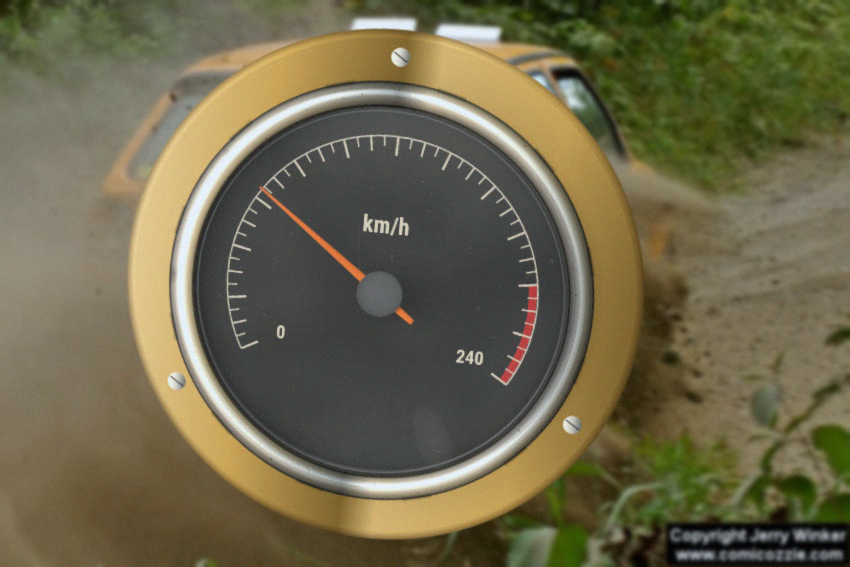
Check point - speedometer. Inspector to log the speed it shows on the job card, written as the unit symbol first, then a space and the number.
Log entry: km/h 65
